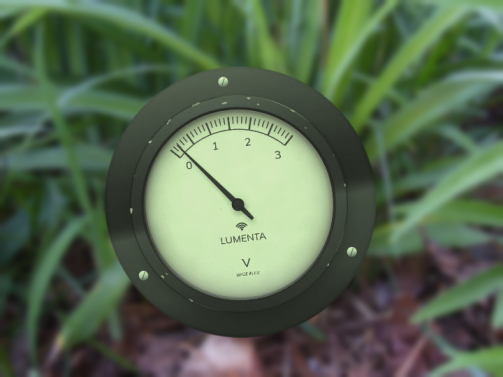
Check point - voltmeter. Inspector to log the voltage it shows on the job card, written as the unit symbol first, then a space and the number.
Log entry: V 0.2
